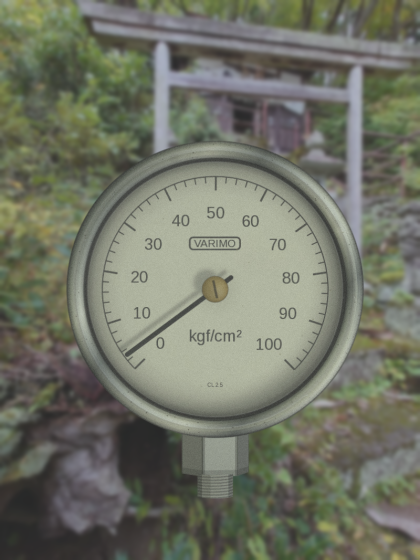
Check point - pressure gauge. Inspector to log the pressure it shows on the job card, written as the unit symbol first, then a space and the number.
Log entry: kg/cm² 3
